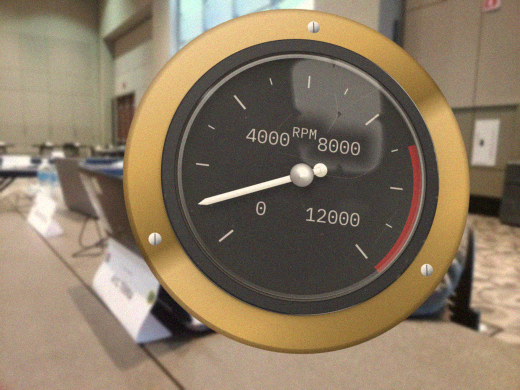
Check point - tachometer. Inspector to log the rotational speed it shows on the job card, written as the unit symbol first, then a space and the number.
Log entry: rpm 1000
